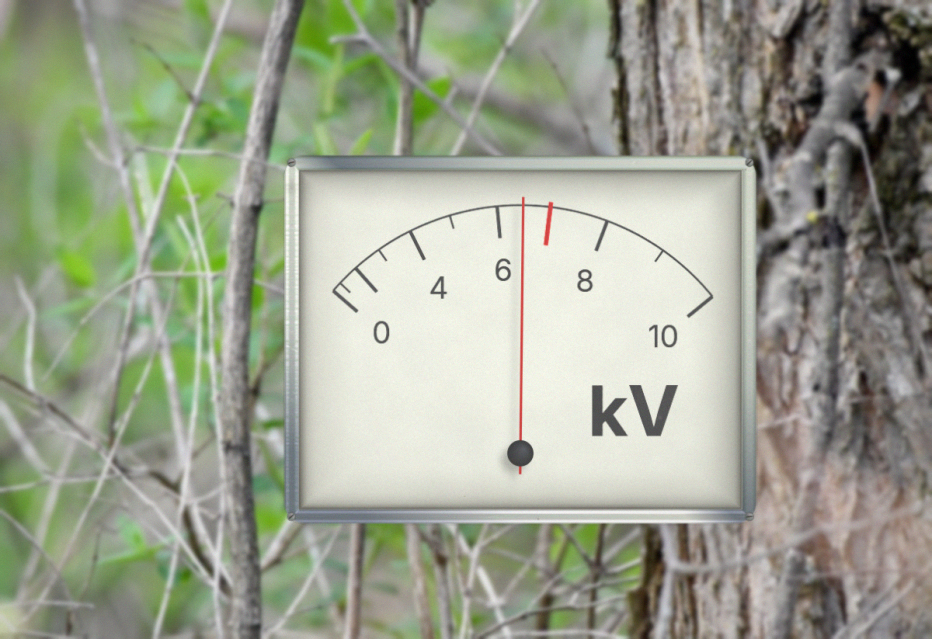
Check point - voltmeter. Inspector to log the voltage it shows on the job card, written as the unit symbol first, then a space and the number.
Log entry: kV 6.5
